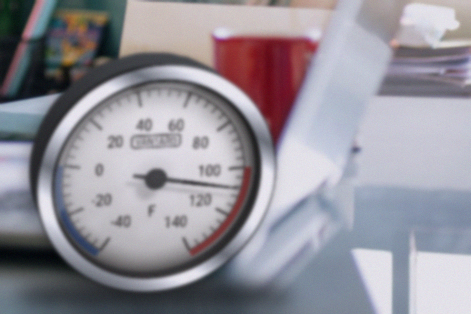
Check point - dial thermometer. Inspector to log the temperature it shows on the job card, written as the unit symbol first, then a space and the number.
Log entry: °F 108
